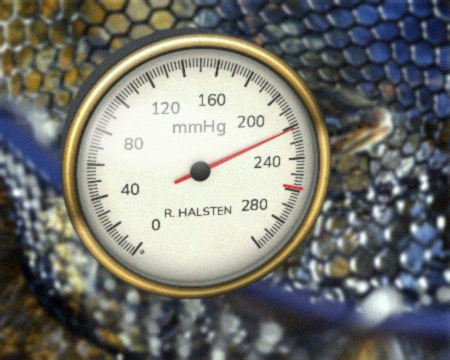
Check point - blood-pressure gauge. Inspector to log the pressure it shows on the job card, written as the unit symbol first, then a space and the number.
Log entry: mmHg 220
